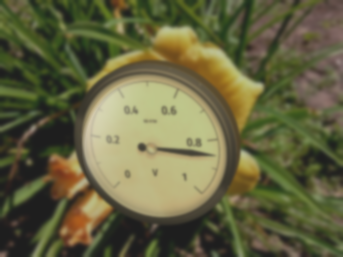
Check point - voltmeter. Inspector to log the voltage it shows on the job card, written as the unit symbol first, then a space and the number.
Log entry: V 0.85
